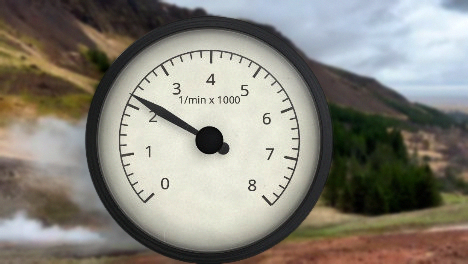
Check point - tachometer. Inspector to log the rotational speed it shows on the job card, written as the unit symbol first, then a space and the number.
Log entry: rpm 2200
